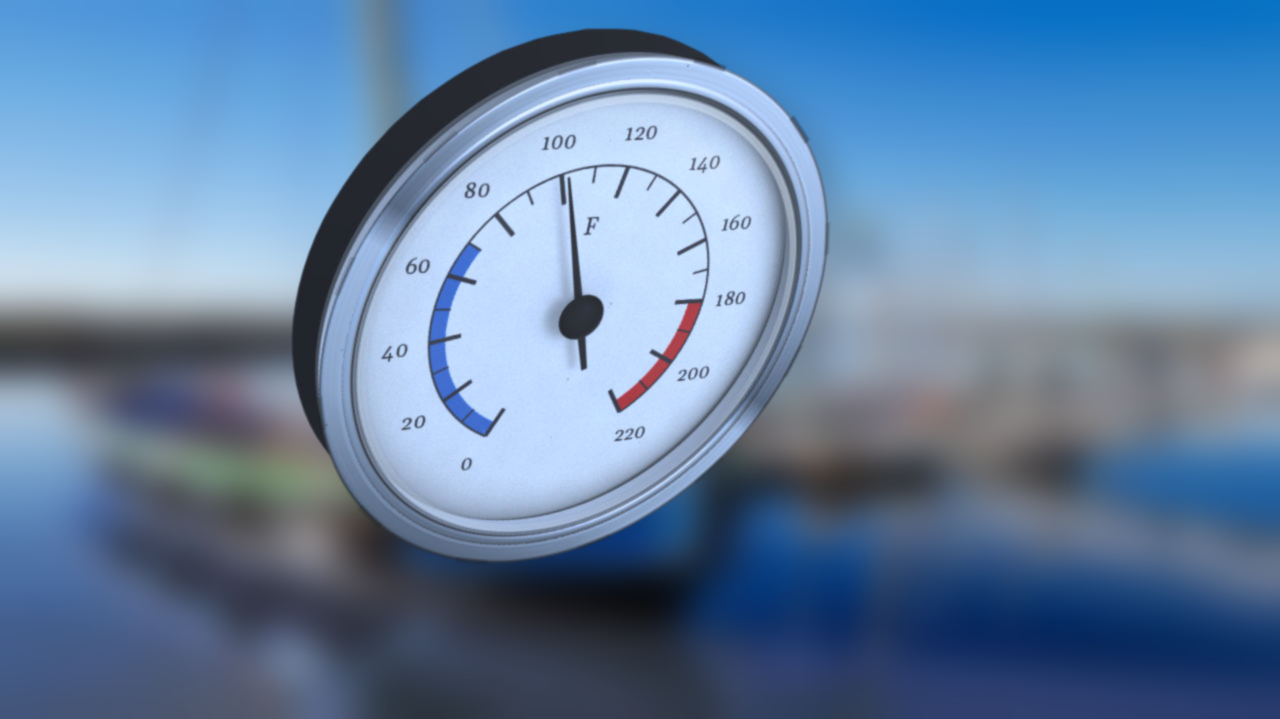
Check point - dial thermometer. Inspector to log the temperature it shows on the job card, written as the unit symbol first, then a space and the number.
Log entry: °F 100
